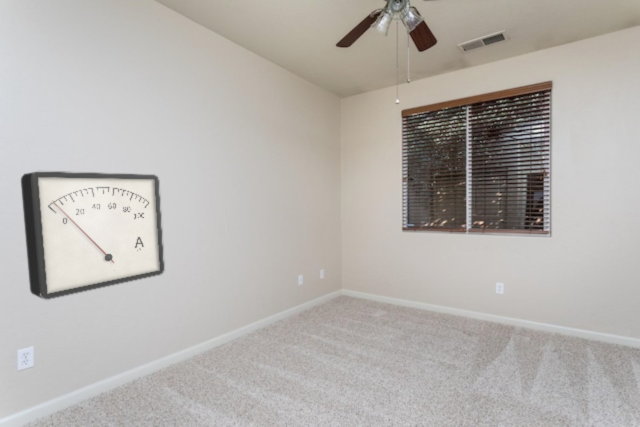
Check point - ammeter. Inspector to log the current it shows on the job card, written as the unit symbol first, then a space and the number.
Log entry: A 5
